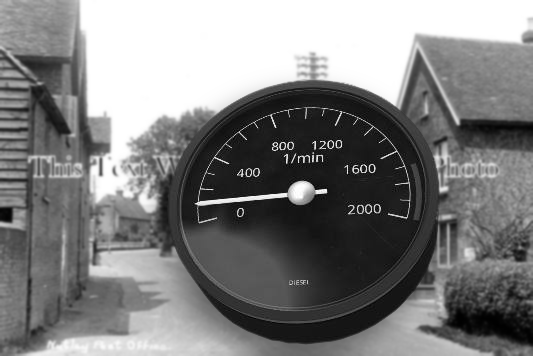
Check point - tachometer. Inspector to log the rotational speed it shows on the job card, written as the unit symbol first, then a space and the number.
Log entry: rpm 100
